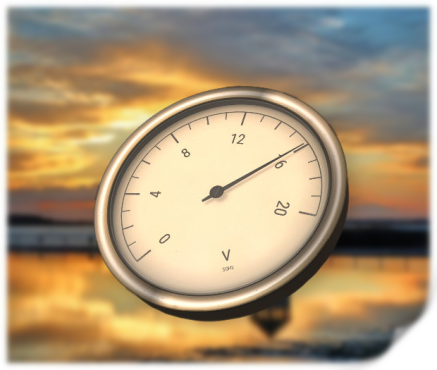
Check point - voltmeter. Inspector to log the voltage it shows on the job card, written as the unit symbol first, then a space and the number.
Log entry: V 16
